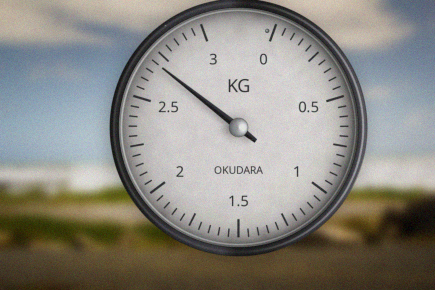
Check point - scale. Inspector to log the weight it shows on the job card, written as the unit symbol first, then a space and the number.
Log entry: kg 2.7
